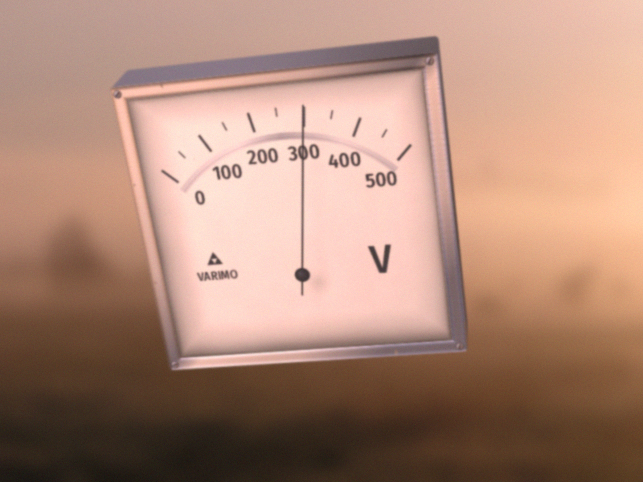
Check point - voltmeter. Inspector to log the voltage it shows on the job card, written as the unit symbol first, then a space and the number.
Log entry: V 300
